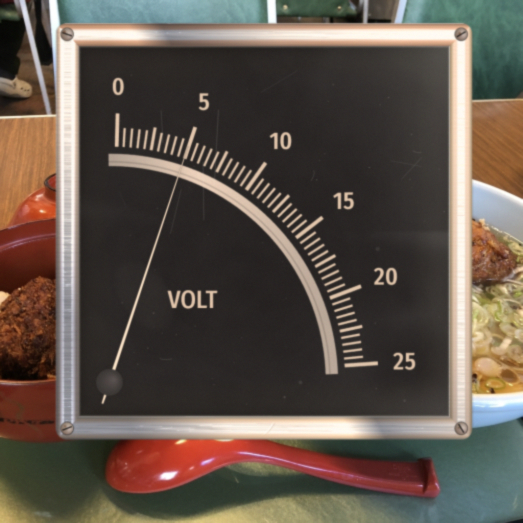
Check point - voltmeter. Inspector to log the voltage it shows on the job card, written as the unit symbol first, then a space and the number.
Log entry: V 5
